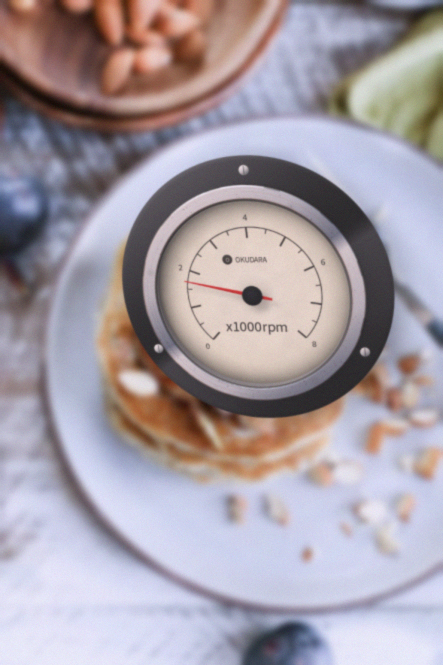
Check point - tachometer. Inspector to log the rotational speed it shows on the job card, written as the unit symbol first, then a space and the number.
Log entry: rpm 1750
